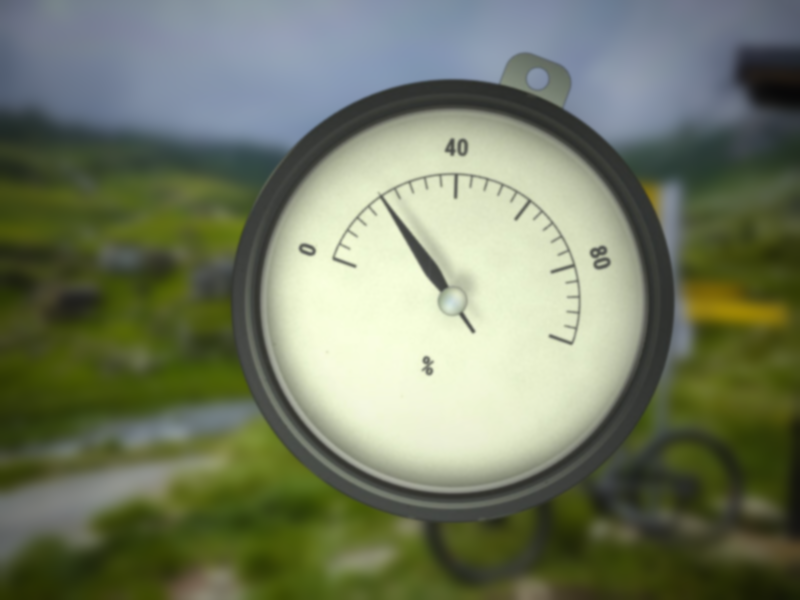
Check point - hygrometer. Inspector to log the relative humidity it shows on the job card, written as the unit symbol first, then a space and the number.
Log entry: % 20
